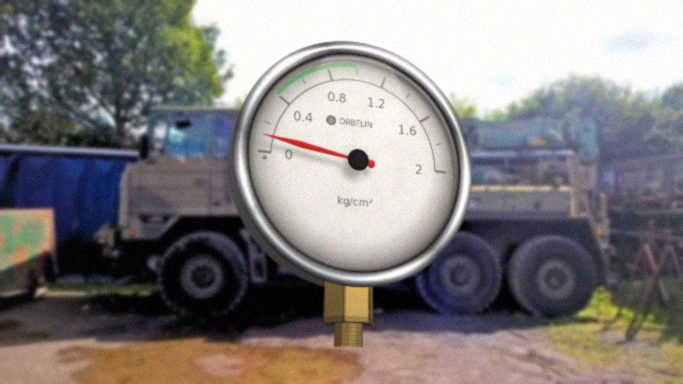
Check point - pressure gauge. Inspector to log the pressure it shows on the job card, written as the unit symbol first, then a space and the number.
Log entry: kg/cm² 0.1
